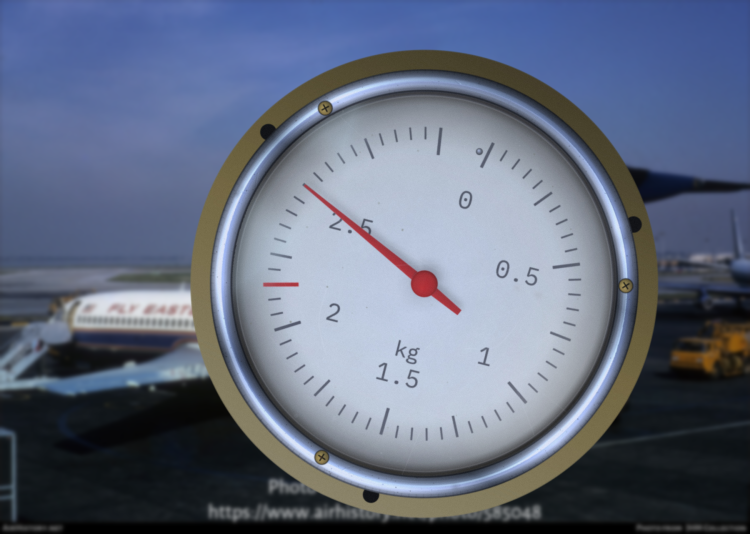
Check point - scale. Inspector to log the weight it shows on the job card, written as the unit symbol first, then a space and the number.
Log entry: kg 2.5
